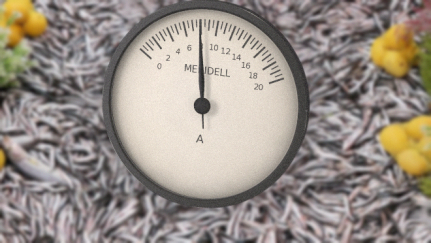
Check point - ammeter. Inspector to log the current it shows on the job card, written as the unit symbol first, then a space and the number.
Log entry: A 8
